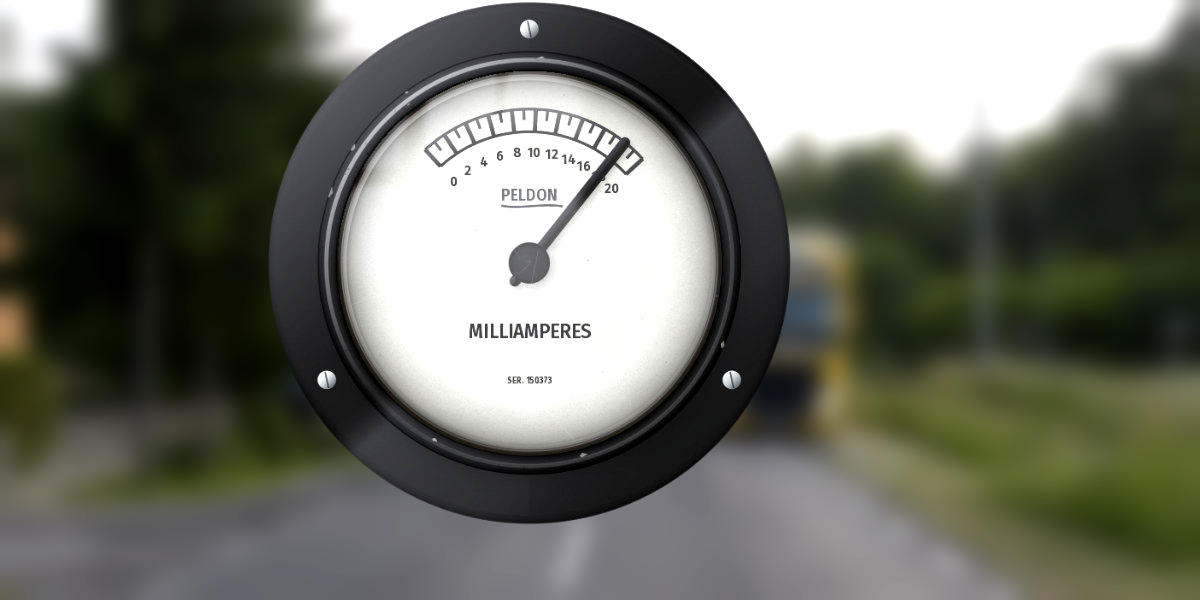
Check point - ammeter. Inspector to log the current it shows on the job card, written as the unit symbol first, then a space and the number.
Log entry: mA 18
